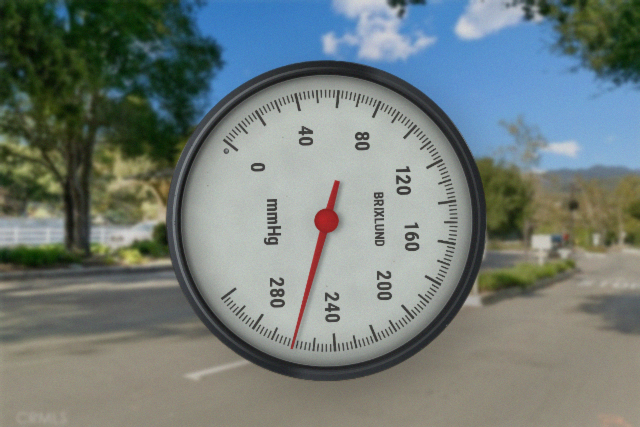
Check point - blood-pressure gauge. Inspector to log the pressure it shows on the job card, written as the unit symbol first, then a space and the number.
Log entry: mmHg 260
